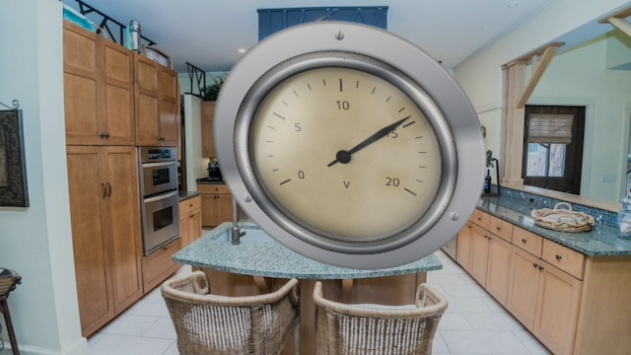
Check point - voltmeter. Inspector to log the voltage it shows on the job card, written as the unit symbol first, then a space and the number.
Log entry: V 14.5
